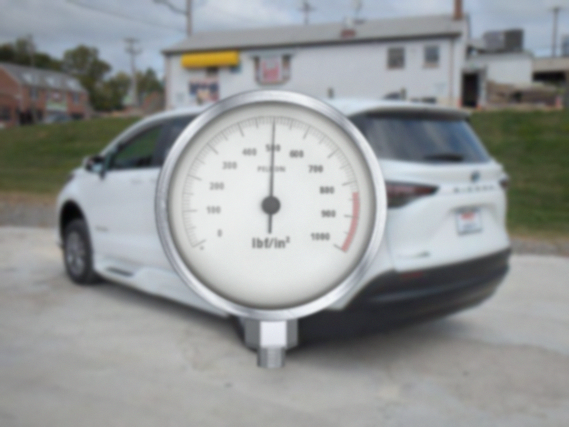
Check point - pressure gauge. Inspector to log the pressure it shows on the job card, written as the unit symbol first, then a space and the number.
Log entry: psi 500
